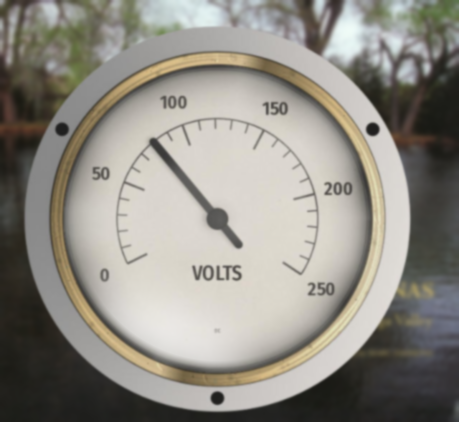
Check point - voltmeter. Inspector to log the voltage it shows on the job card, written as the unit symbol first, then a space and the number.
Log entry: V 80
